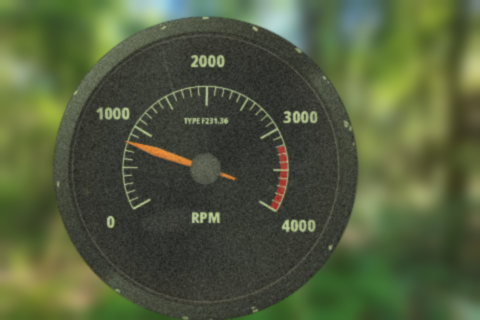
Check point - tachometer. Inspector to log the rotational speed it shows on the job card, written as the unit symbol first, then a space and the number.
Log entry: rpm 800
